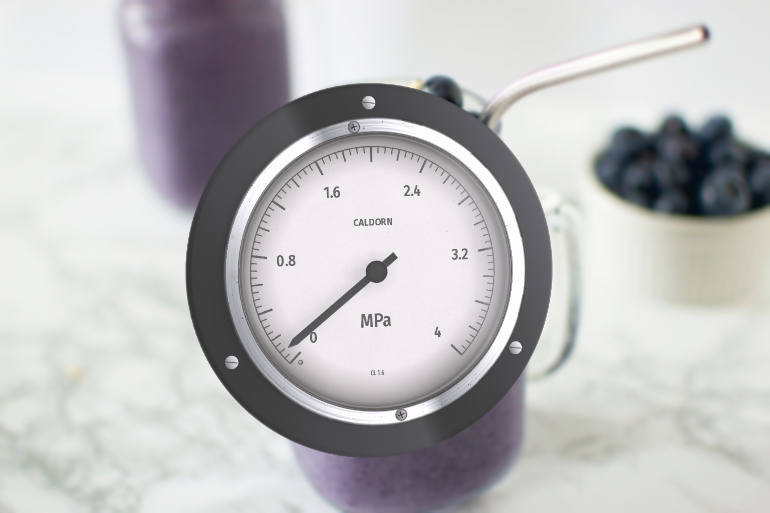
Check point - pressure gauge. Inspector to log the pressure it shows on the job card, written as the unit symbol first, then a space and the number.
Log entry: MPa 0.1
